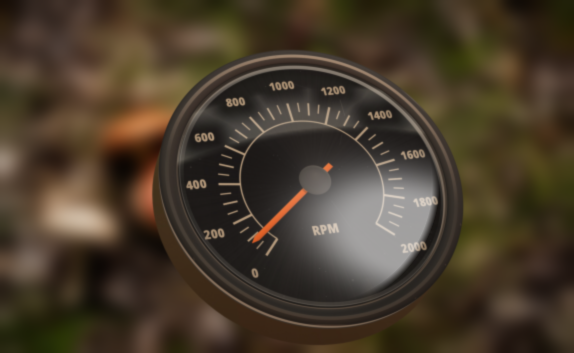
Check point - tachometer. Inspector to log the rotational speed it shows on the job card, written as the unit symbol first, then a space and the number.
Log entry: rpm 75
